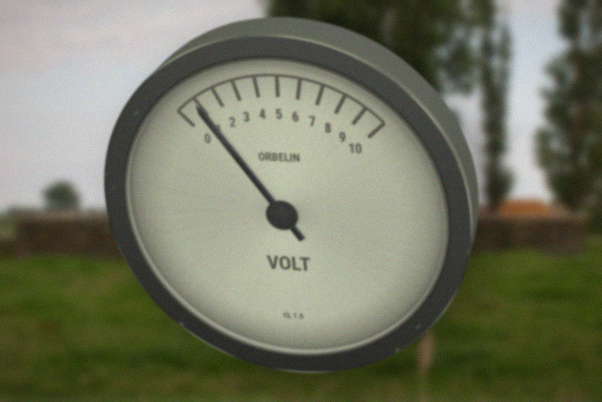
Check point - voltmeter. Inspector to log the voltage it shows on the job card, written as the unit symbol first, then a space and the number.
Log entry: V 1
